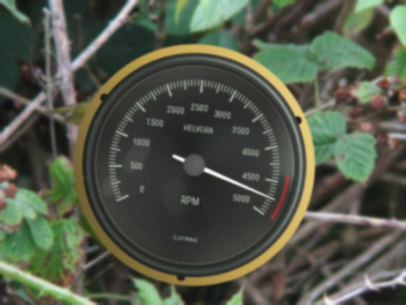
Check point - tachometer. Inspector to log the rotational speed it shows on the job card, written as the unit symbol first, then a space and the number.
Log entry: rpm 4750
